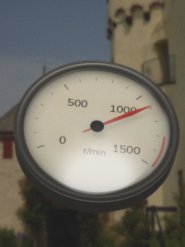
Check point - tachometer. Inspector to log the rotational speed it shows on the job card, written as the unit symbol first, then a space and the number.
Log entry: rpm 1100
